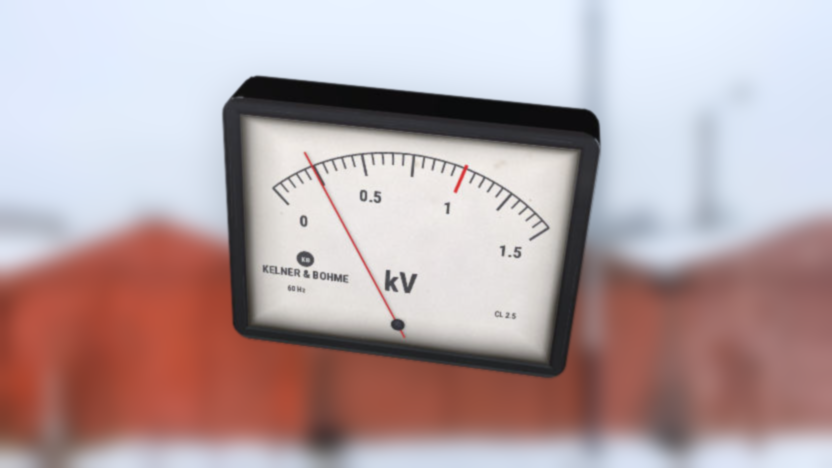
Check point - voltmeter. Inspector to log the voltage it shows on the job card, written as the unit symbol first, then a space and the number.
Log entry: kV 0.25
